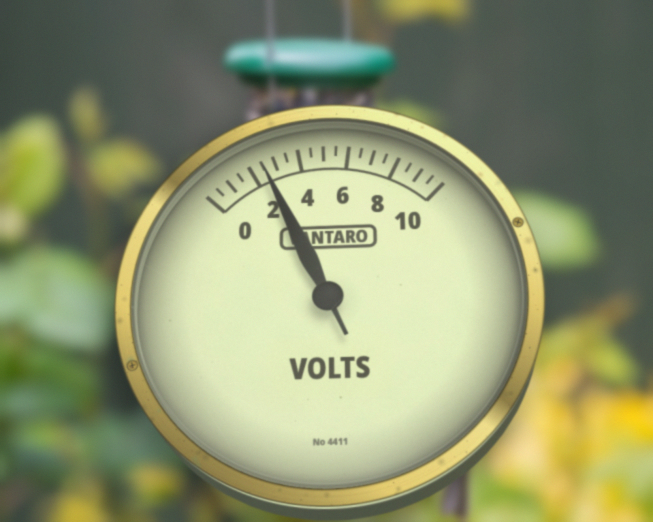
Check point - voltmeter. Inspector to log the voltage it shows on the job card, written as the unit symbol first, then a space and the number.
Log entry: V 2.5
